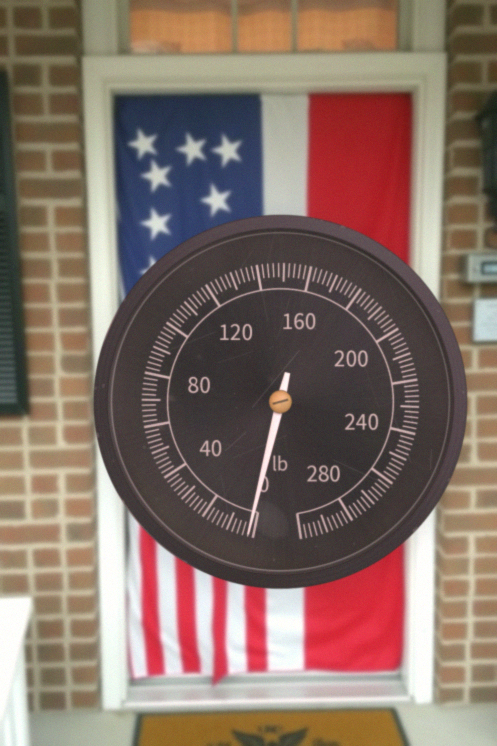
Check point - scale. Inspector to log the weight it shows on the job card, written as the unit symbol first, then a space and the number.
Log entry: lb 2
